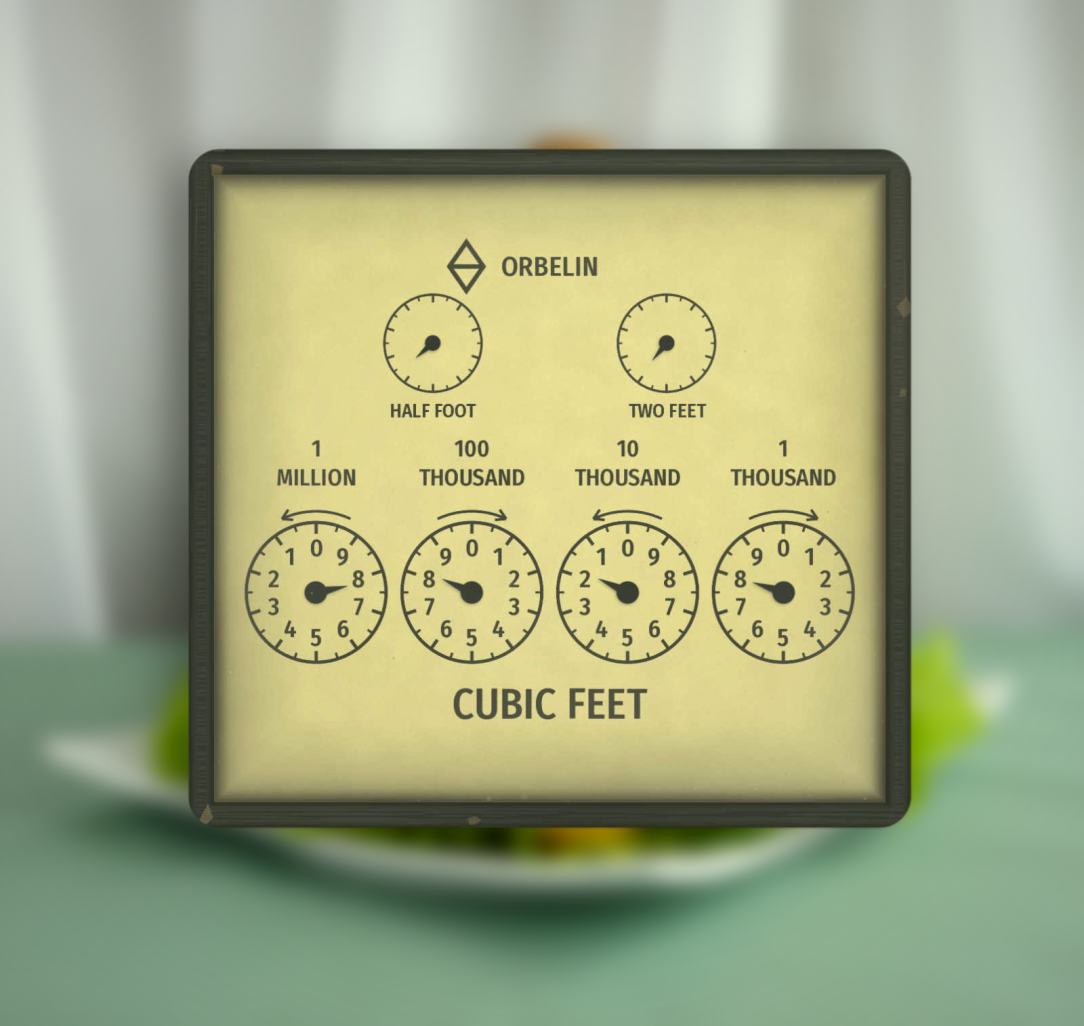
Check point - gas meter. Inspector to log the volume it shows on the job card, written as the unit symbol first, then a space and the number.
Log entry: ft³ 781800
